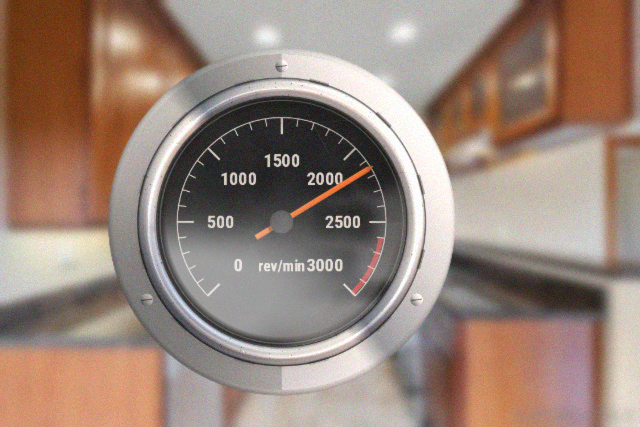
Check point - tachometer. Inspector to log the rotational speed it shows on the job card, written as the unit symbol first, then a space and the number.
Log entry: rpm 2150
